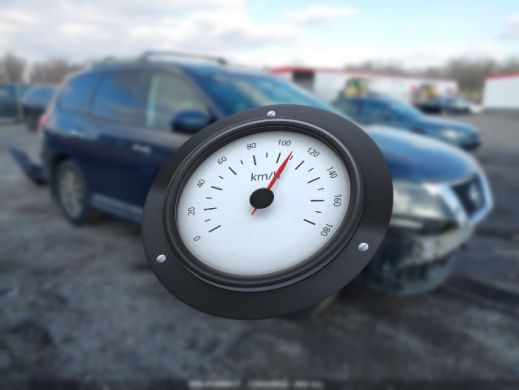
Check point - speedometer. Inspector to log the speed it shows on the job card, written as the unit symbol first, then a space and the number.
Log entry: km/h 110
